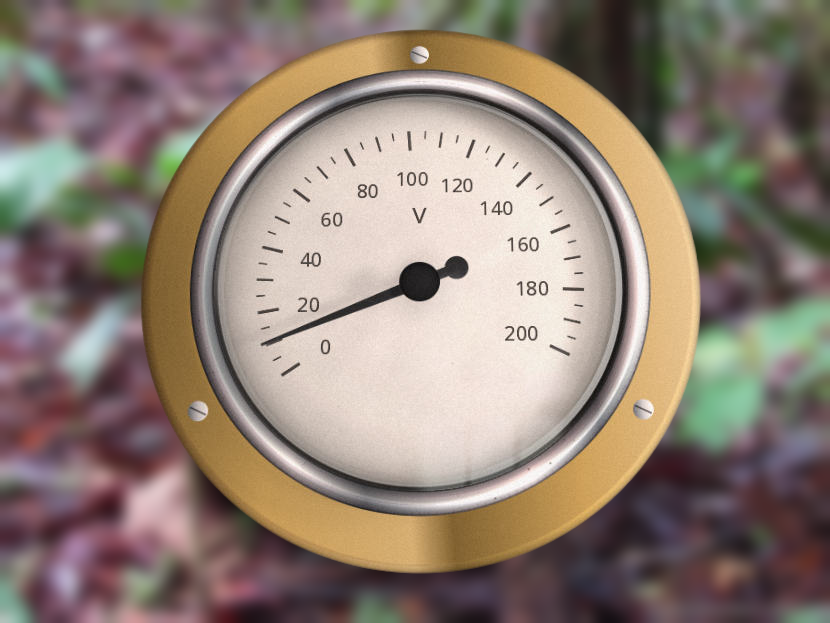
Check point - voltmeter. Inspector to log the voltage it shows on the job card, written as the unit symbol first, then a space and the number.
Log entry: V 10
